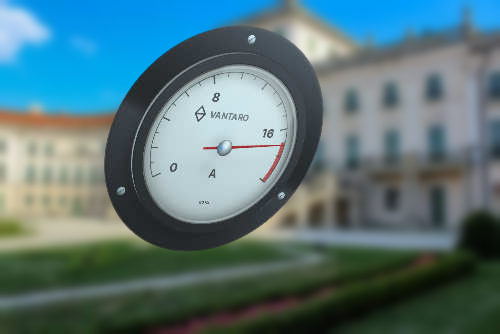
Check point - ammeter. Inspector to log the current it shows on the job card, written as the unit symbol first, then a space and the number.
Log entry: A 17
